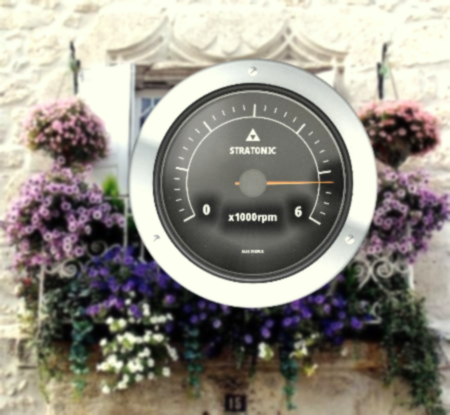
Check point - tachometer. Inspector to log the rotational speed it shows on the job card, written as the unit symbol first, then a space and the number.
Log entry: rpm 5200
